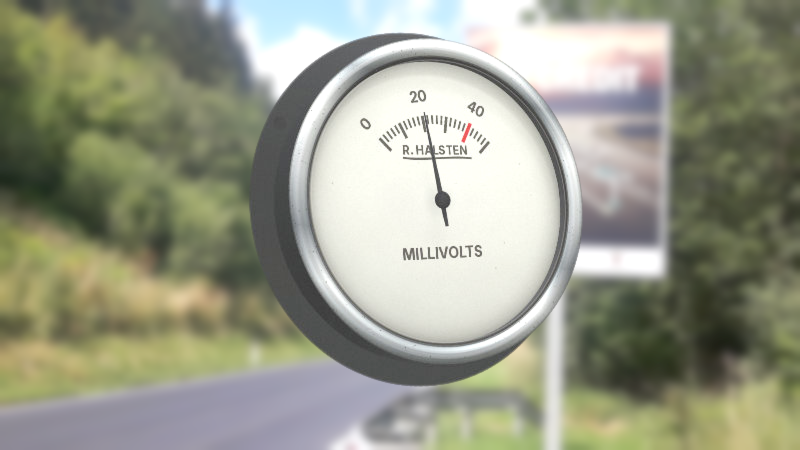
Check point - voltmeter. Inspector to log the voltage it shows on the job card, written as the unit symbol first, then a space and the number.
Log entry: mV 20
